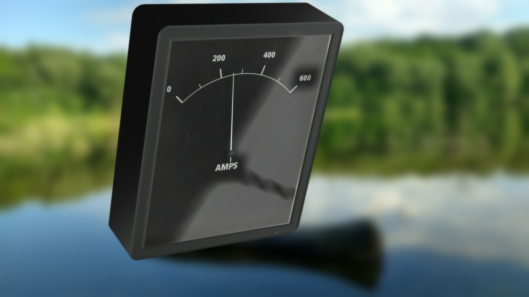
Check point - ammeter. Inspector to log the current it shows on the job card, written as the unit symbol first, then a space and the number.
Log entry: A 250
